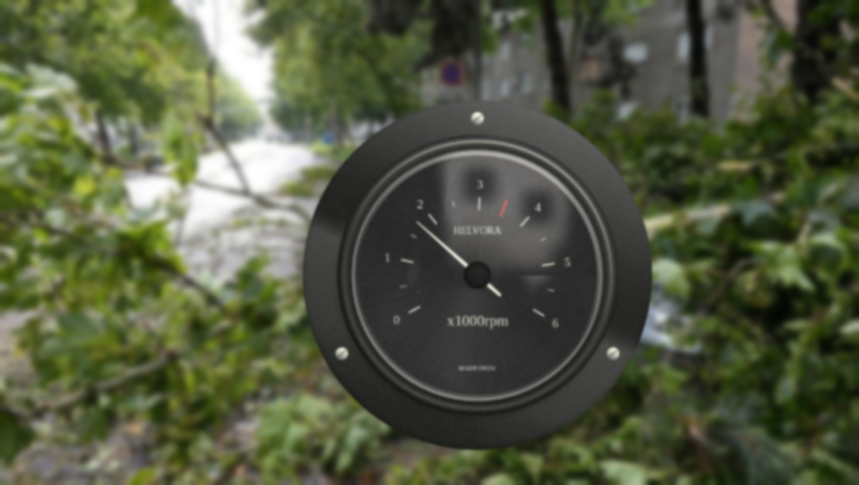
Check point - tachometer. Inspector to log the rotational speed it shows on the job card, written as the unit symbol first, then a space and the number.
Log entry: rpm 1750
